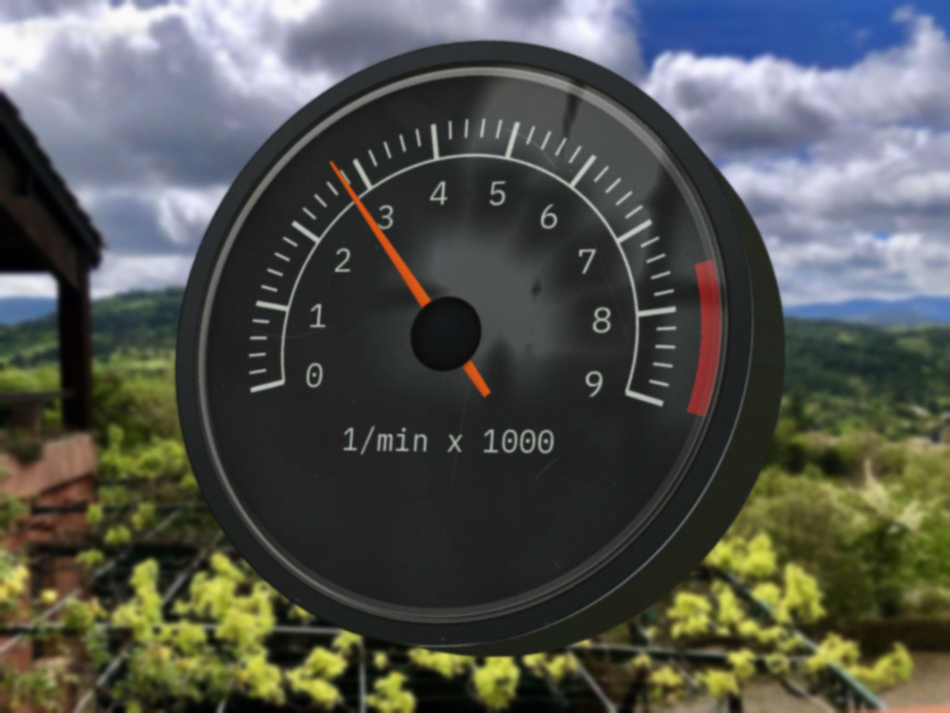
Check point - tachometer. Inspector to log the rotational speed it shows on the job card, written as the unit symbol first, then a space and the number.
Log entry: rpm 2800
